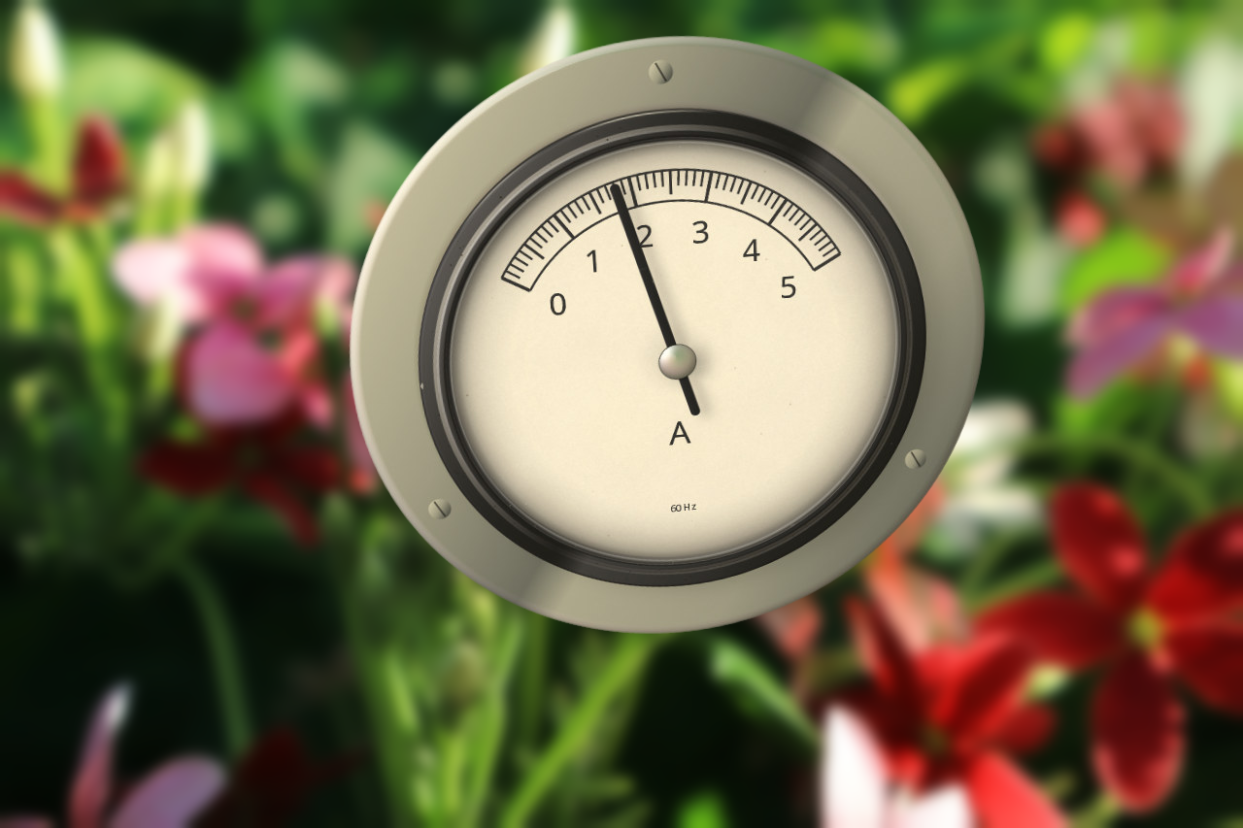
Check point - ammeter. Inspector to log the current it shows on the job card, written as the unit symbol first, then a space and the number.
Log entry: A 1.8
